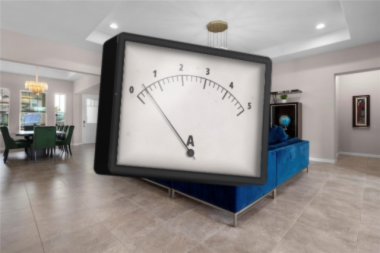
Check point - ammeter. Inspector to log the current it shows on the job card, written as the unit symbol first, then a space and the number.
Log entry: A 0.4
